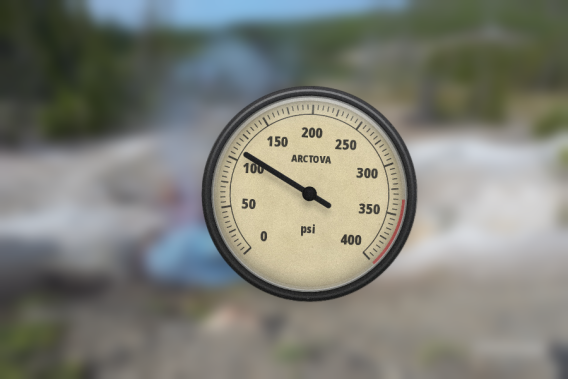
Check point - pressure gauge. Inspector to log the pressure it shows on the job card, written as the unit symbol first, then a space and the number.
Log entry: psi 110
